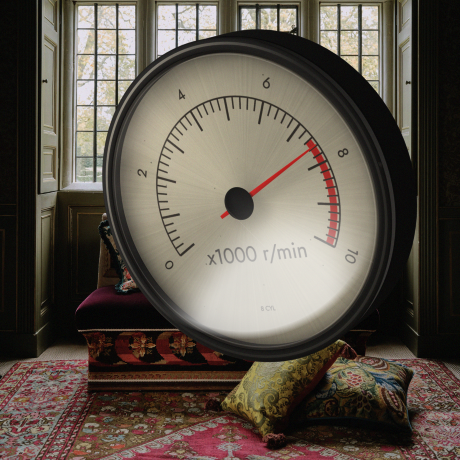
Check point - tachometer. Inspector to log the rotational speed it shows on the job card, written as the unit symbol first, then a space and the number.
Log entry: rpm 7600
